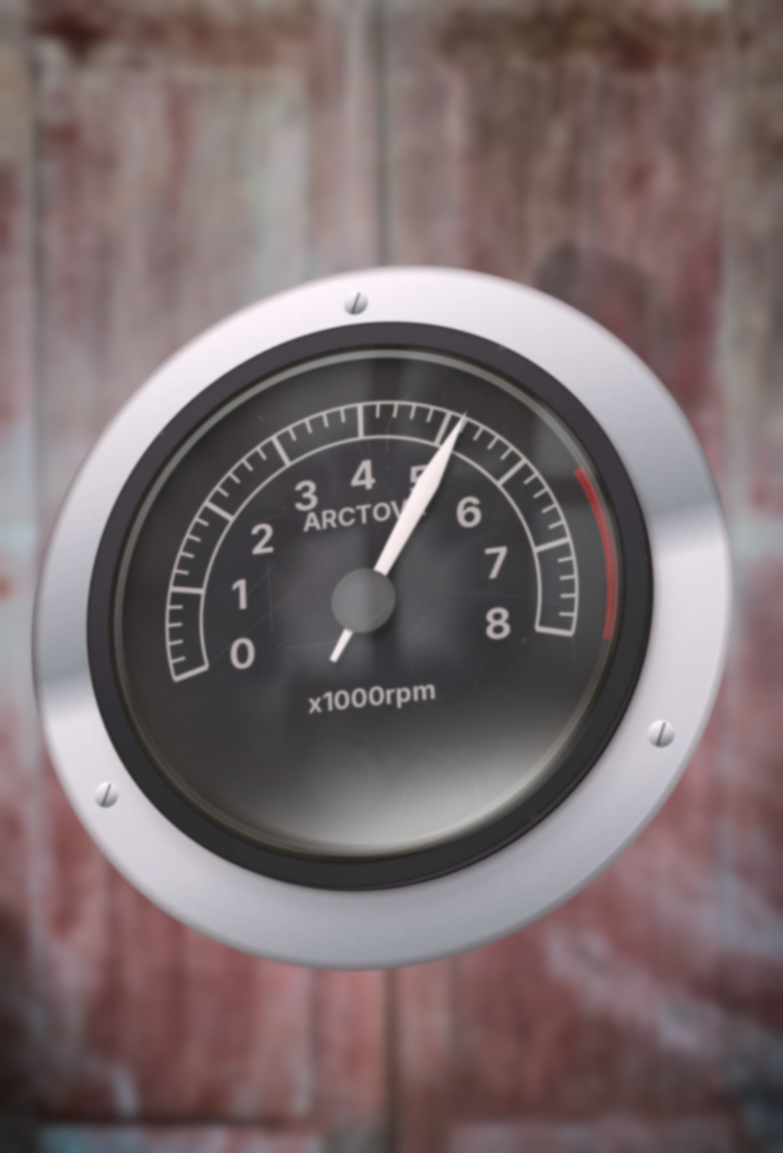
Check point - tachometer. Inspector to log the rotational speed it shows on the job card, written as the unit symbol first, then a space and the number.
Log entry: rpm 5200
